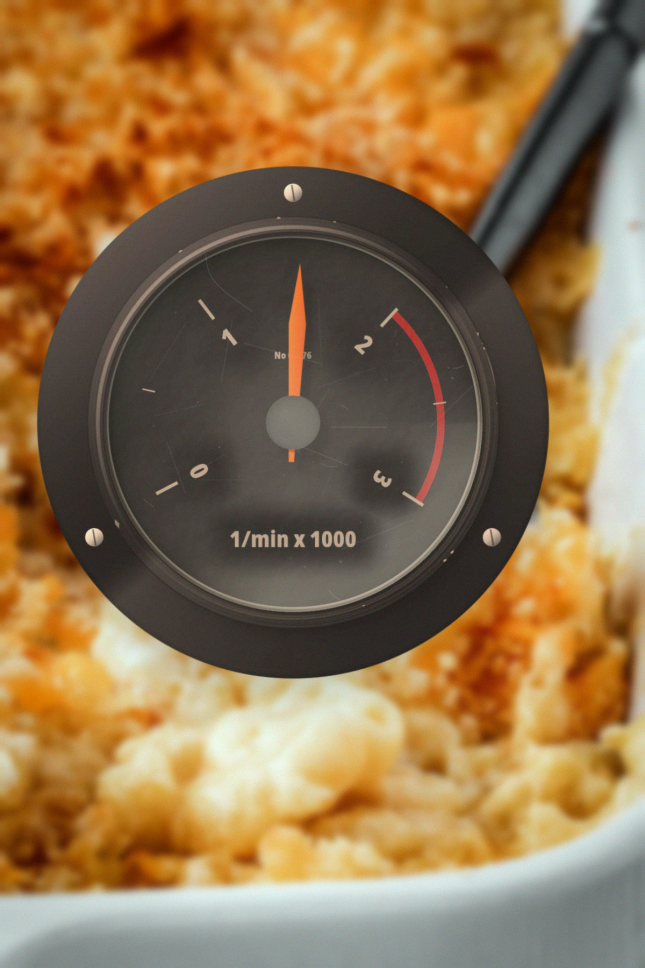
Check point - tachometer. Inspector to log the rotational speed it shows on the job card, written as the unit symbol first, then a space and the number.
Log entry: rpm 1500
